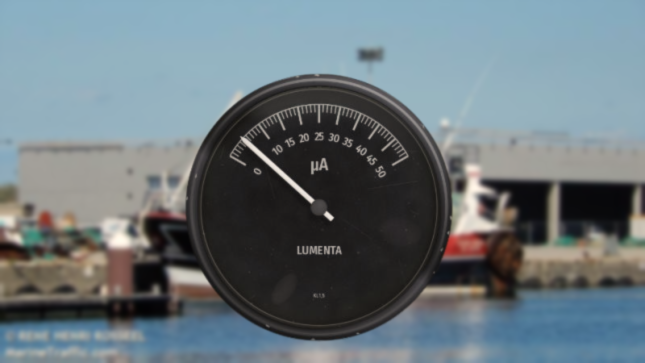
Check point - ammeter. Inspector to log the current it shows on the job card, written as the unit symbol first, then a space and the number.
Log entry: µA 5
